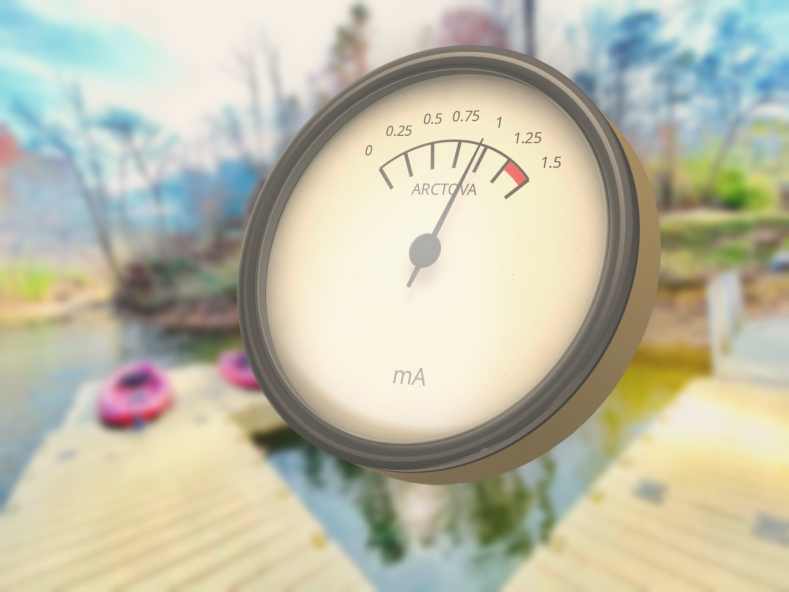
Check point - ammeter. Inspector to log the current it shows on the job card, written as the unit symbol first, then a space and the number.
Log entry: mA 1
